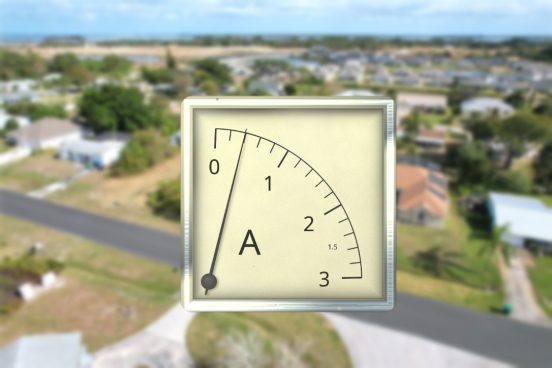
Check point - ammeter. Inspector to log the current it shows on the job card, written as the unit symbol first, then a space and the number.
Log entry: A 0.4
